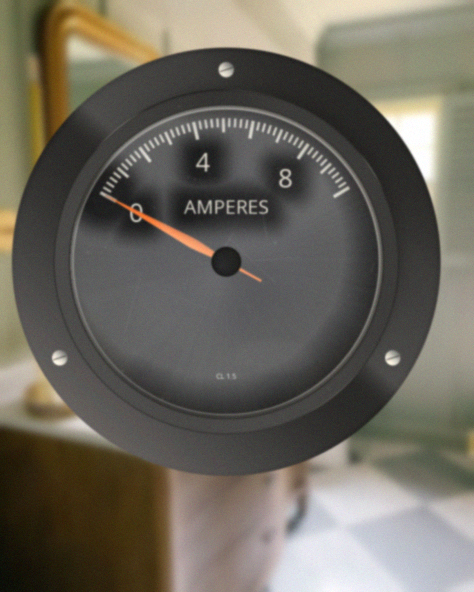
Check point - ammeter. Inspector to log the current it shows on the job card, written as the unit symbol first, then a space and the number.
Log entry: A 0
